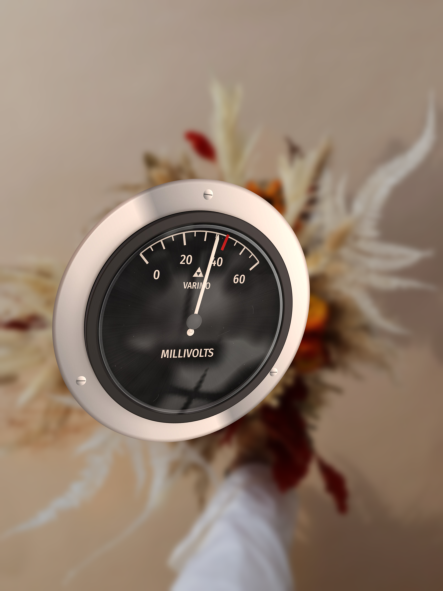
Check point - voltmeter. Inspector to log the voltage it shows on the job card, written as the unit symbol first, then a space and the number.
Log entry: mV 35
